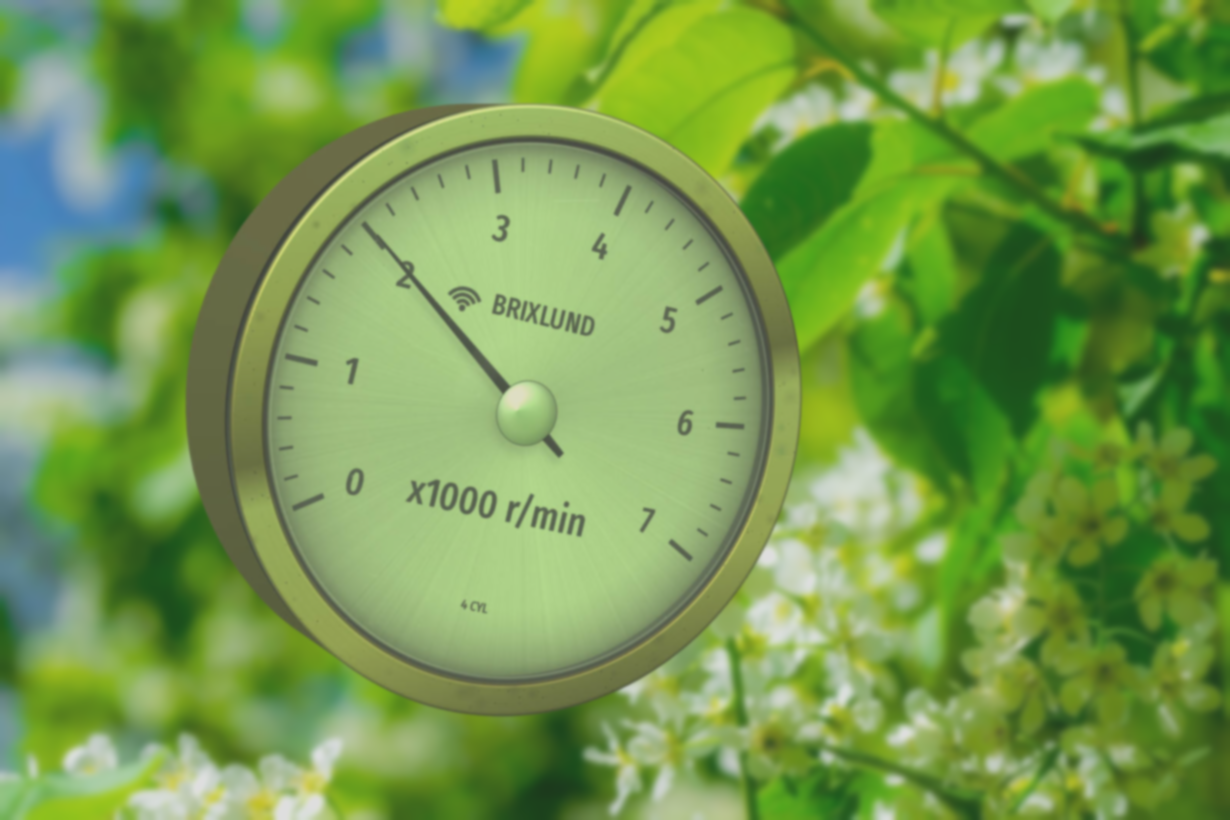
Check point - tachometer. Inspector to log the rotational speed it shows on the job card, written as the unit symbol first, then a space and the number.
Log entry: rpm 2000
